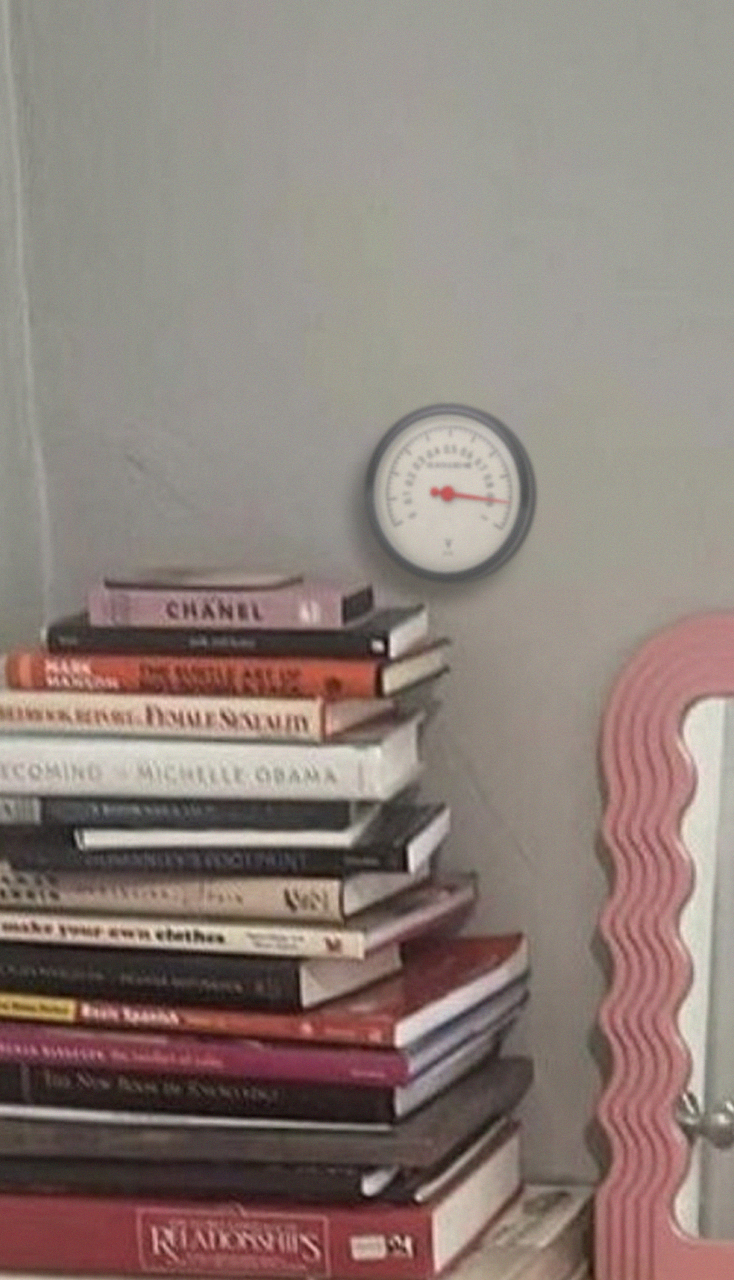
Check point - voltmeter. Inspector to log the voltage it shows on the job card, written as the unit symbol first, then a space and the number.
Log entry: V 0.9
